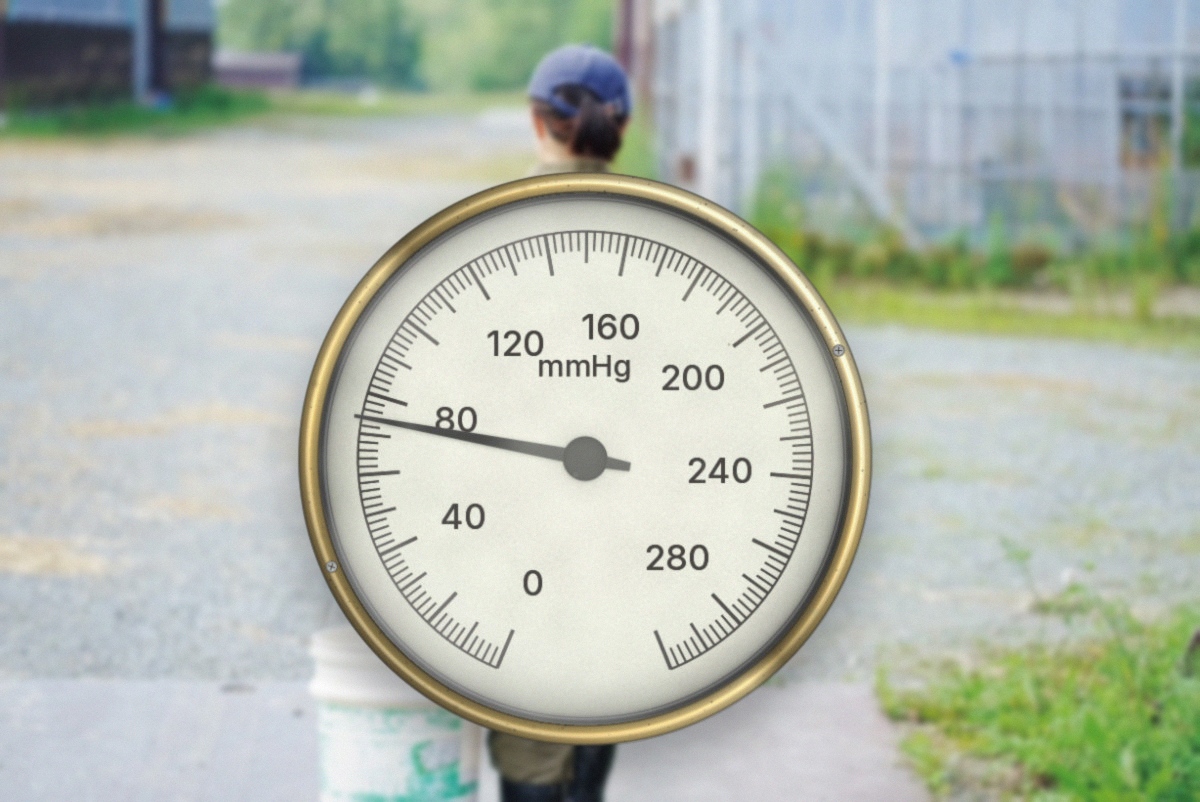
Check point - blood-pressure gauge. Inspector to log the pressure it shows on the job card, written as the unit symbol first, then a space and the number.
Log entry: mmHg 74
